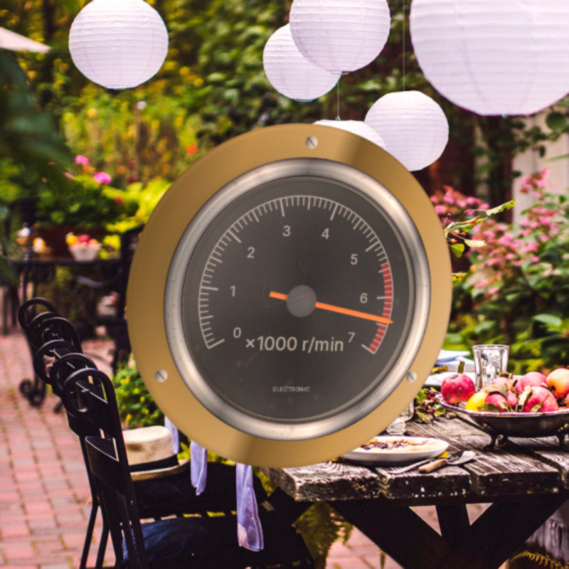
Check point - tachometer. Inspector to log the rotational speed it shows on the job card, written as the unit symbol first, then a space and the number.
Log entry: rpm 6400
